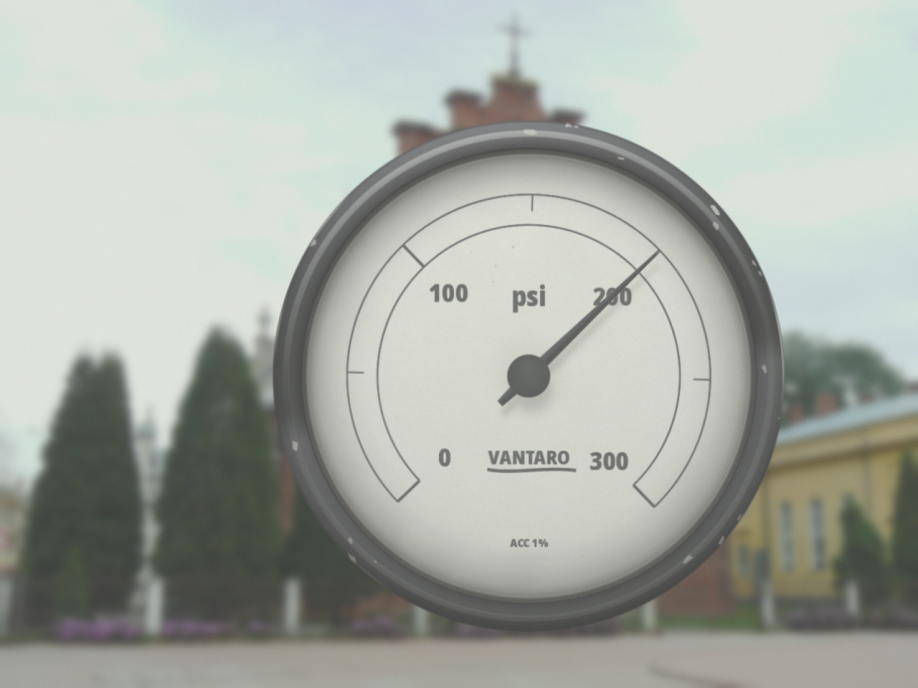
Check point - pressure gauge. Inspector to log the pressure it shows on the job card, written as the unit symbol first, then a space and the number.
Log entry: psi 200
